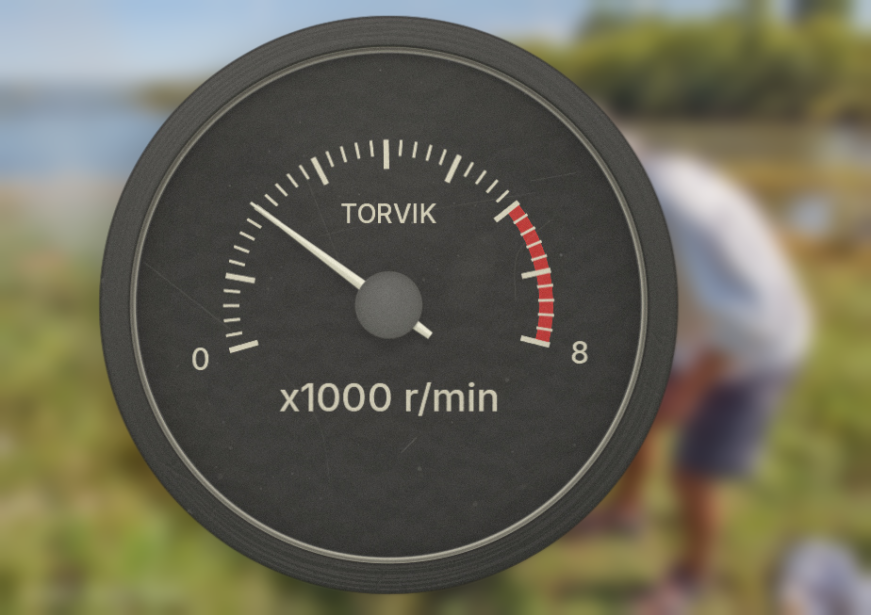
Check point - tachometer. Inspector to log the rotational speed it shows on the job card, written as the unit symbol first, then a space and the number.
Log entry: rpm 2000
